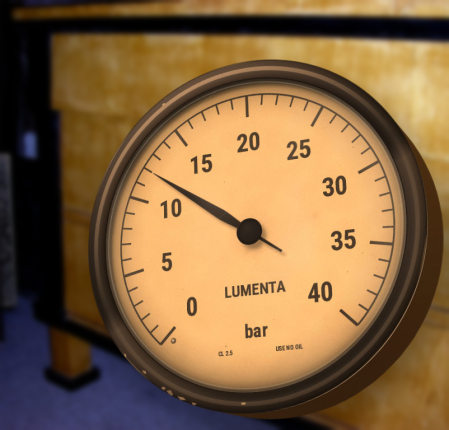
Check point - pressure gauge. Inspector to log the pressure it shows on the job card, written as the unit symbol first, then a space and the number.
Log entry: bar 12
